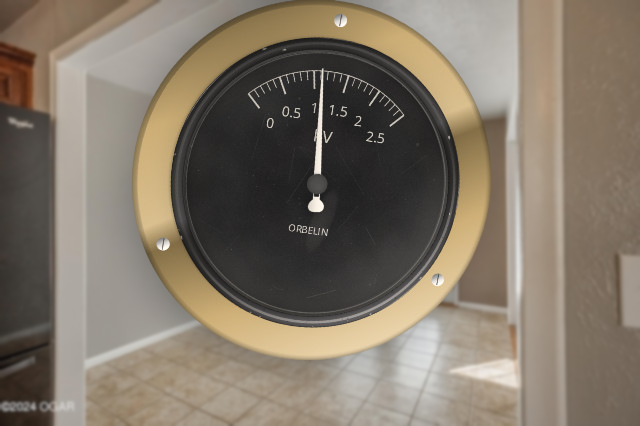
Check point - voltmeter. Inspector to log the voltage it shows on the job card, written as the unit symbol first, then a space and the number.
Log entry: kV 1.1
